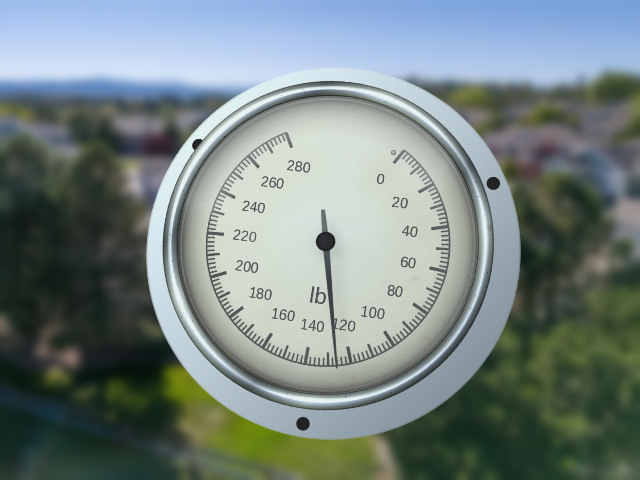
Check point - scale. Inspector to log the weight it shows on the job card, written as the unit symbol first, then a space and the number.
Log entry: lb 126
